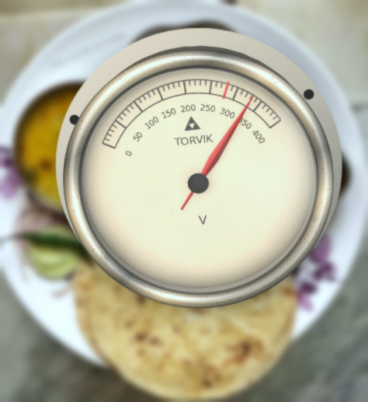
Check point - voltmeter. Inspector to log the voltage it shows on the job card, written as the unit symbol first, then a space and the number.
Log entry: V 330
